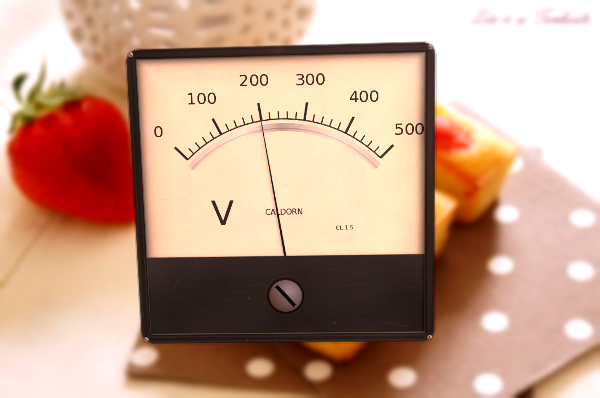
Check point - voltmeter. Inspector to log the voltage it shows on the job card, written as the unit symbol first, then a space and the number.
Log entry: V 200
